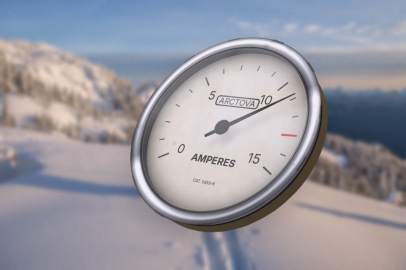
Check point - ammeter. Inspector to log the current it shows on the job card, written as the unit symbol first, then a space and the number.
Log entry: A 11
